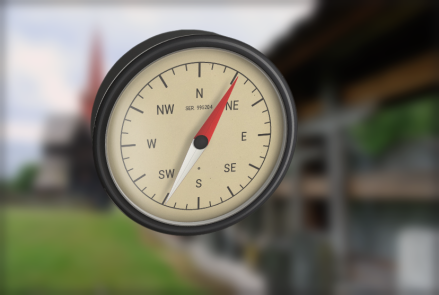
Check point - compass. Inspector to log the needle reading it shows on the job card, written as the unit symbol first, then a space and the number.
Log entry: ° 30
